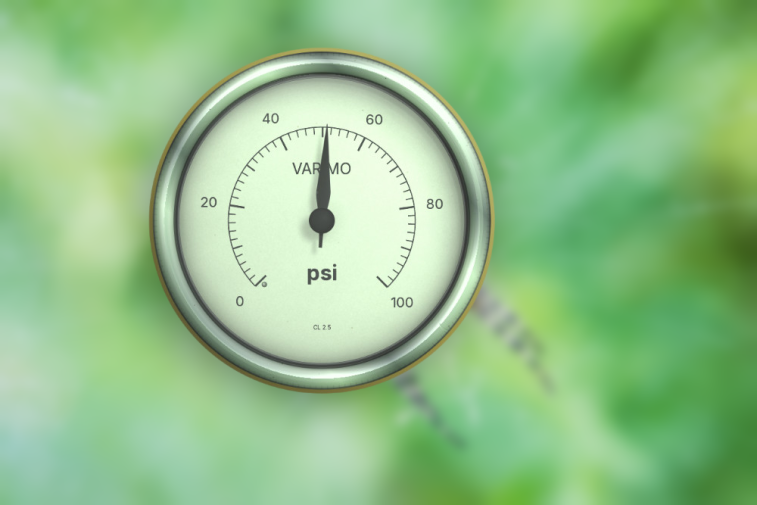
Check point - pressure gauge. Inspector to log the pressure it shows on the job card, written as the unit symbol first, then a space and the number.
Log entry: psi 51
